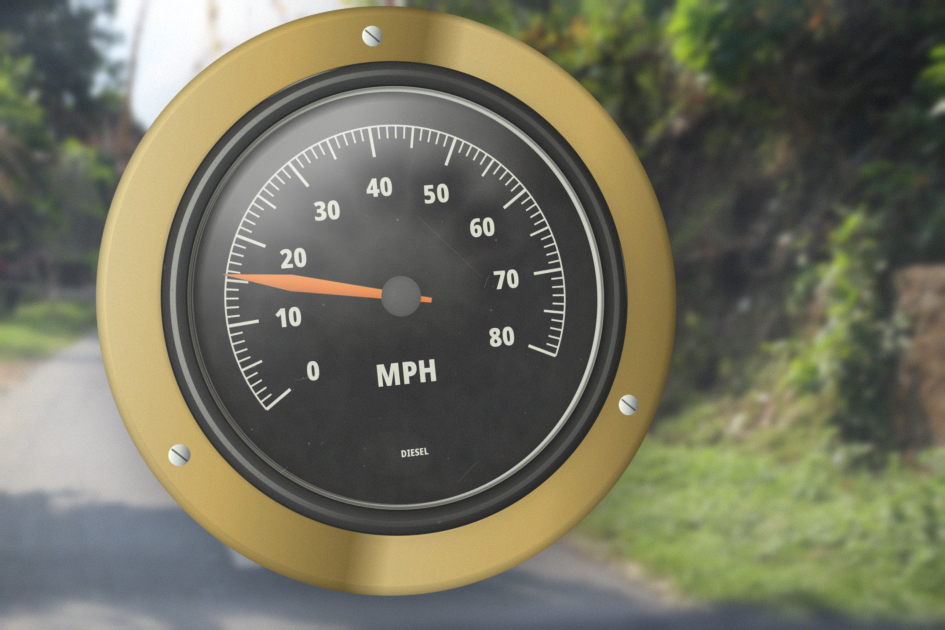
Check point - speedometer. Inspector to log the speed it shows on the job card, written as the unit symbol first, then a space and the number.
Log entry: mph 15.5
